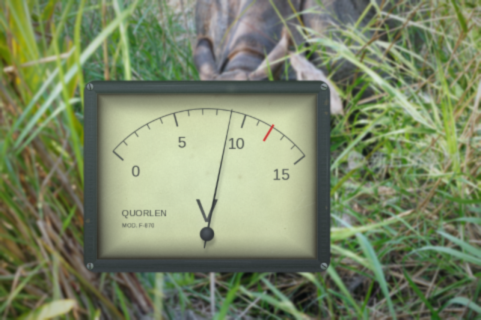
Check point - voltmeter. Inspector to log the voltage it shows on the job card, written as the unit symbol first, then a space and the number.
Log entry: V 9
